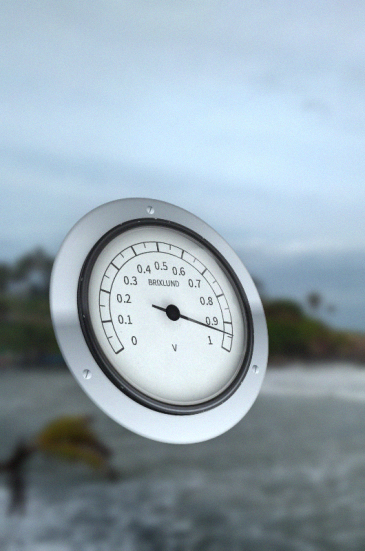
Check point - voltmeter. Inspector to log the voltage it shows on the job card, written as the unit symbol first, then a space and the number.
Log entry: V 0.95
